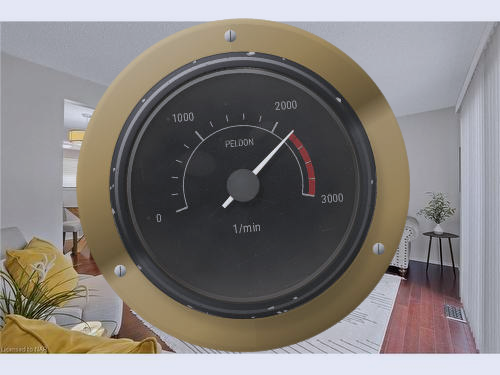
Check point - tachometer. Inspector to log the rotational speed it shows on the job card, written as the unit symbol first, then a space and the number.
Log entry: rpm 2200
